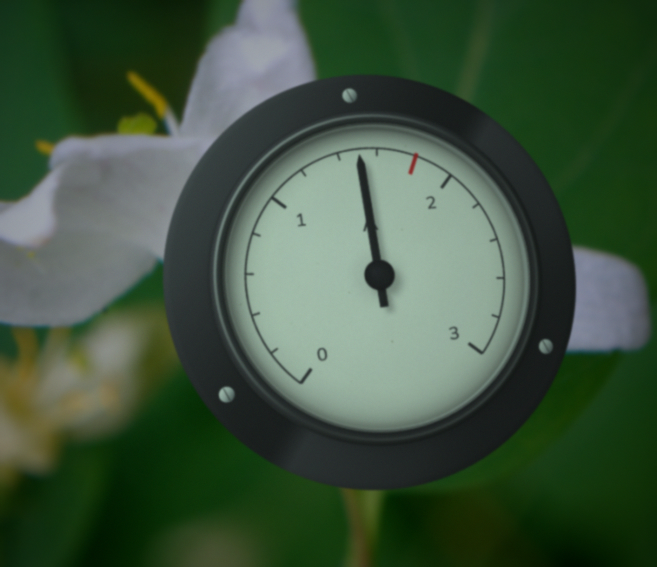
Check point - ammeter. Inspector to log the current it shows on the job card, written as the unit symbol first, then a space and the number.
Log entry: A 1.5
